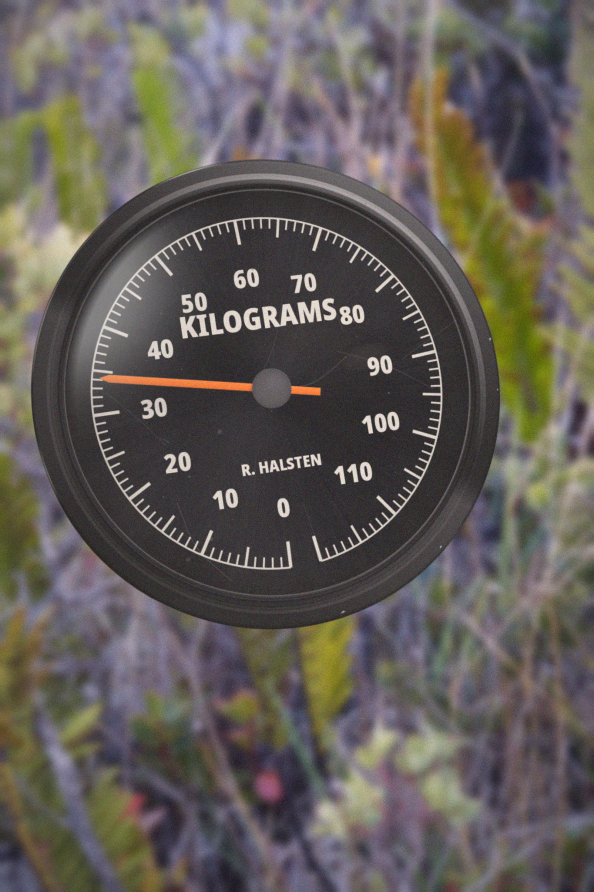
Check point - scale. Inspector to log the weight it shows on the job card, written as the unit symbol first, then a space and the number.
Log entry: kg 34
